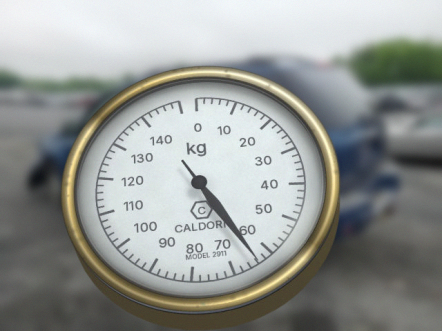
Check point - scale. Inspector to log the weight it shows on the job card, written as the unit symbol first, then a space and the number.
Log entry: kg 64
